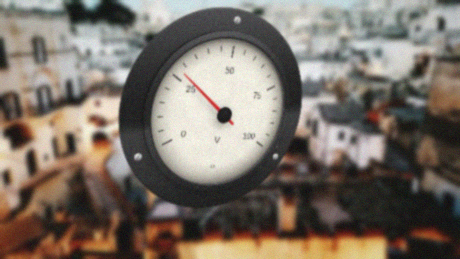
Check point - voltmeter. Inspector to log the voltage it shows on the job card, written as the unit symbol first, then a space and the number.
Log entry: V 27.5
